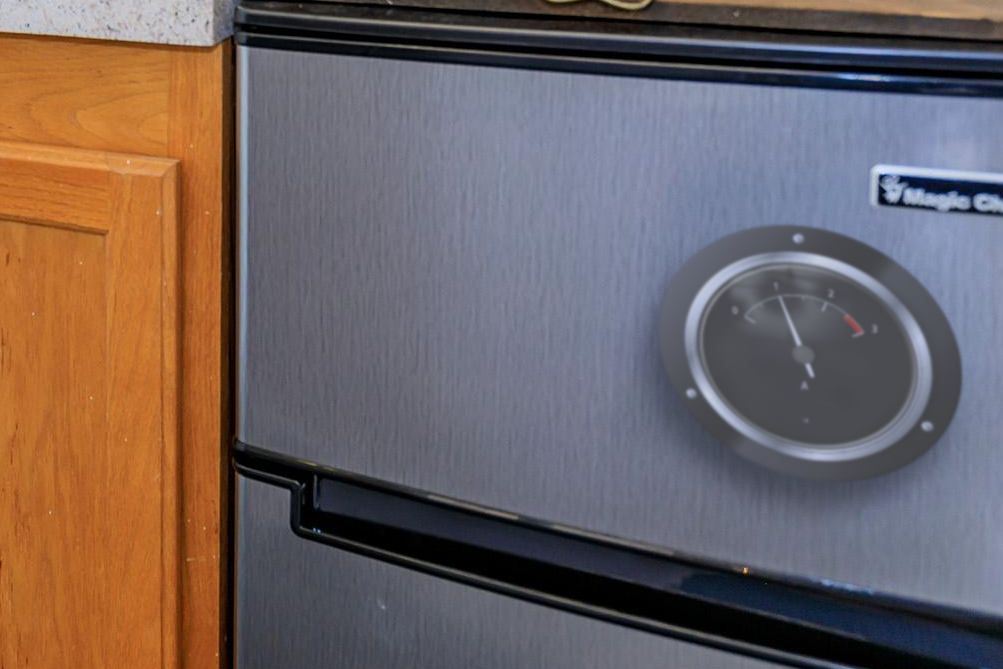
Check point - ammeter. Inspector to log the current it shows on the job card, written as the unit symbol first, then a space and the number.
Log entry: A 1
